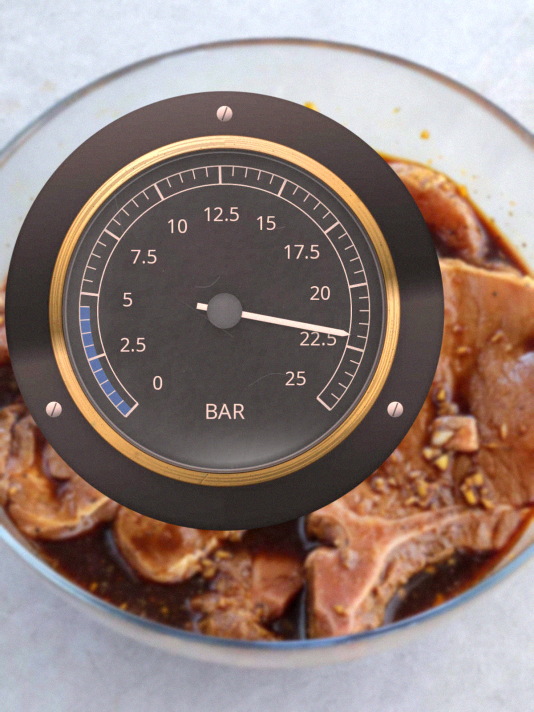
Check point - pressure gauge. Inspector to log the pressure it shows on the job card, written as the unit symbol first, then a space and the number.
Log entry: bar 22
